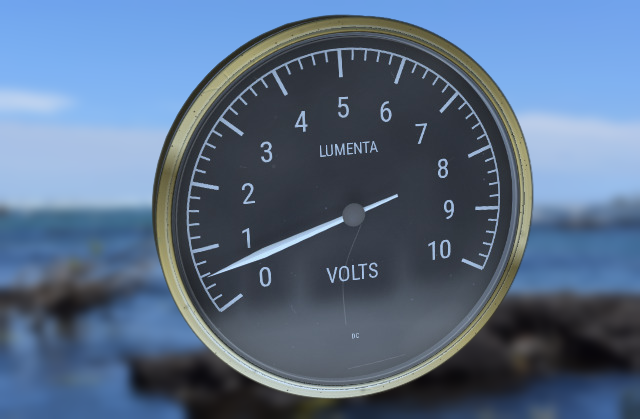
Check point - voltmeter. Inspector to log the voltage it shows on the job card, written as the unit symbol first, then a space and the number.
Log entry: V 0.6
